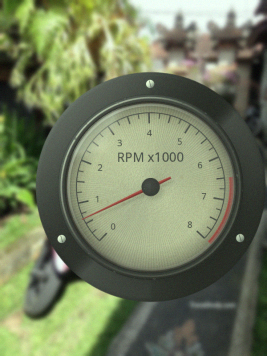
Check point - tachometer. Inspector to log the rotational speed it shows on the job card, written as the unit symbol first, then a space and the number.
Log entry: rpm 625
